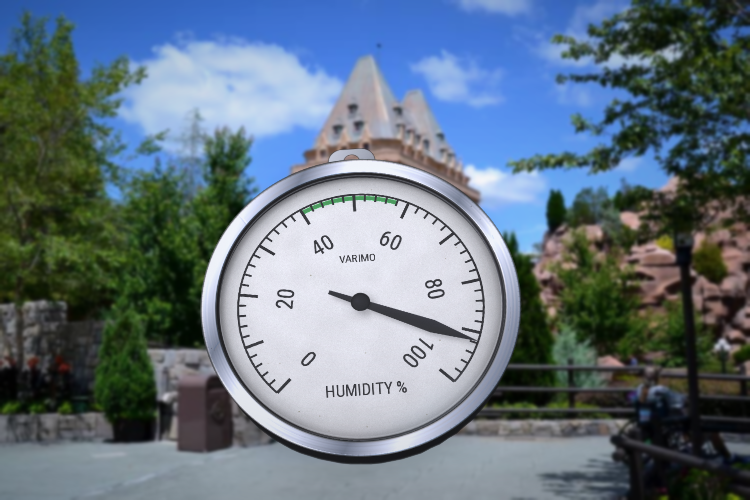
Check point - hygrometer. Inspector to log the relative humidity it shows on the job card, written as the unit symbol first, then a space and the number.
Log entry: % 92
